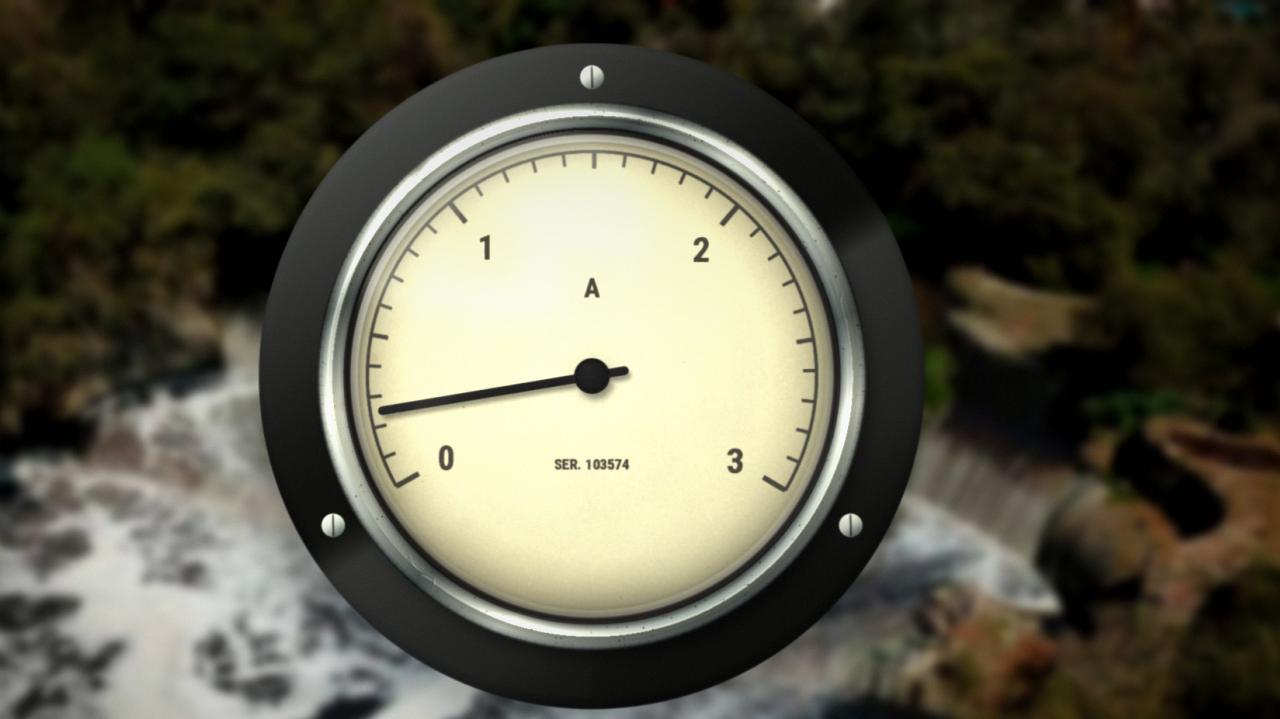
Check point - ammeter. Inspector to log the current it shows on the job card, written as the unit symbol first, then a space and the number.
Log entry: A 0.25
